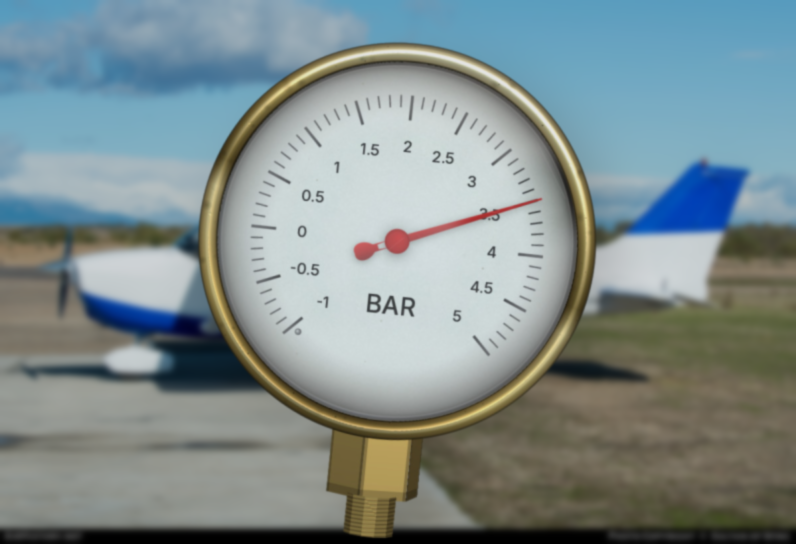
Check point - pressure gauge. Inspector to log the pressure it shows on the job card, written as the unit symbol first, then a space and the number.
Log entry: bar 3.5
